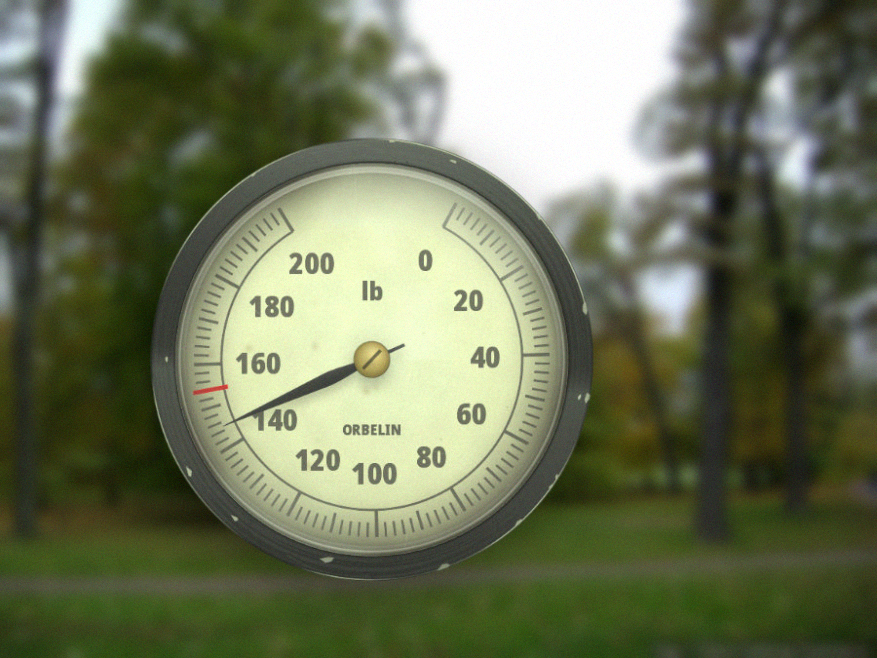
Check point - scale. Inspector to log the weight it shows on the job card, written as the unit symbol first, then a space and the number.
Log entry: lb 145
